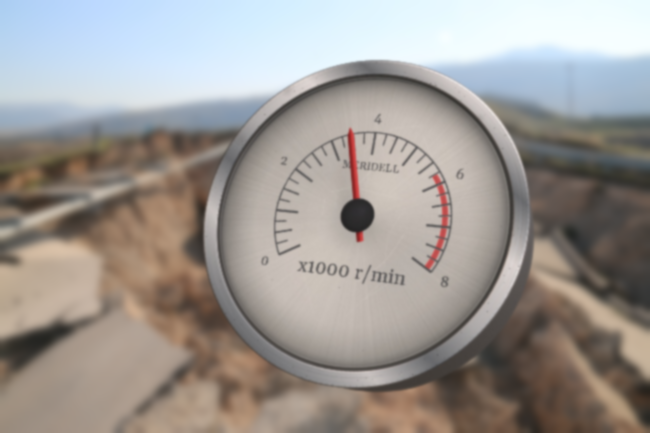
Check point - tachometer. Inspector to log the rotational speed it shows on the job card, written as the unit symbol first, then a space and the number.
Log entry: rpm 3500
